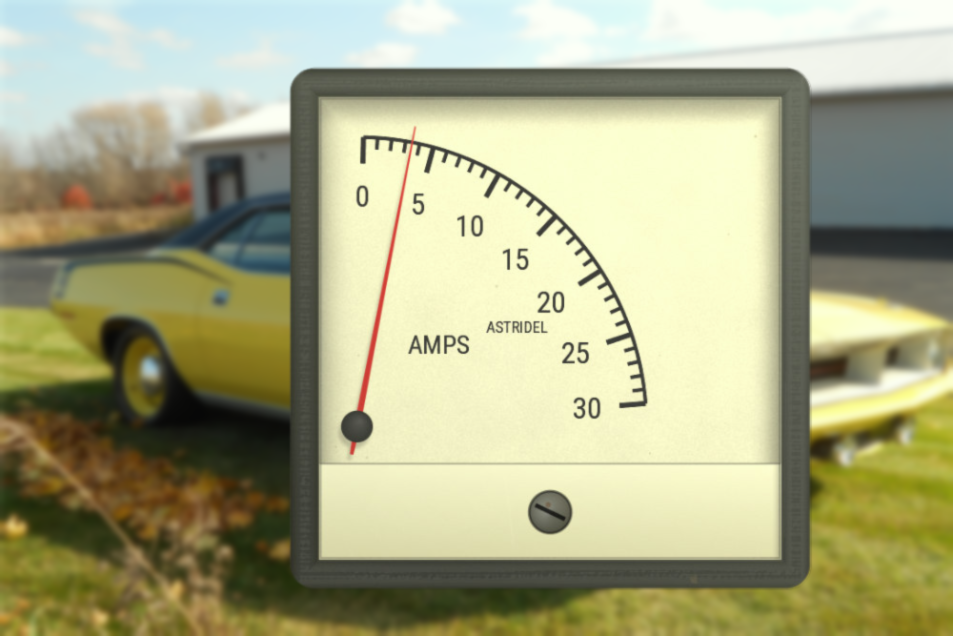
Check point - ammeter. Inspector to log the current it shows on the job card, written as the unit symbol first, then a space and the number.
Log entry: A 3.5
